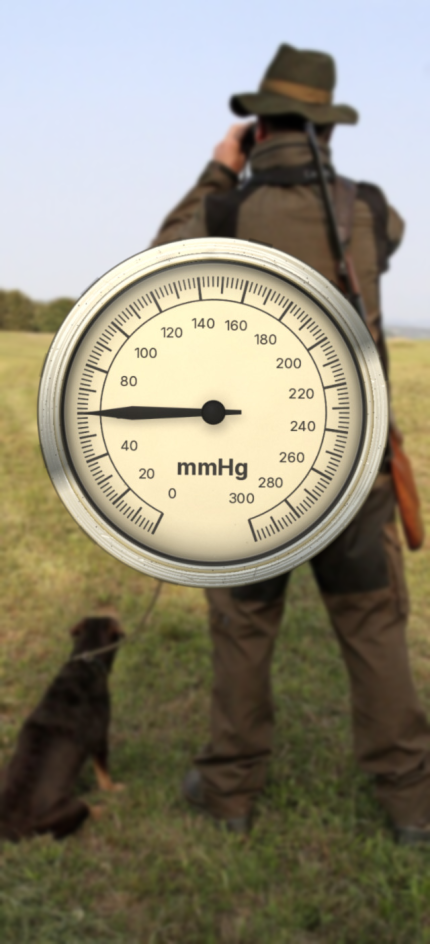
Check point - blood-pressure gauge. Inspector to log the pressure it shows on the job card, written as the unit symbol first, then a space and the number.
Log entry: mmHg 60
